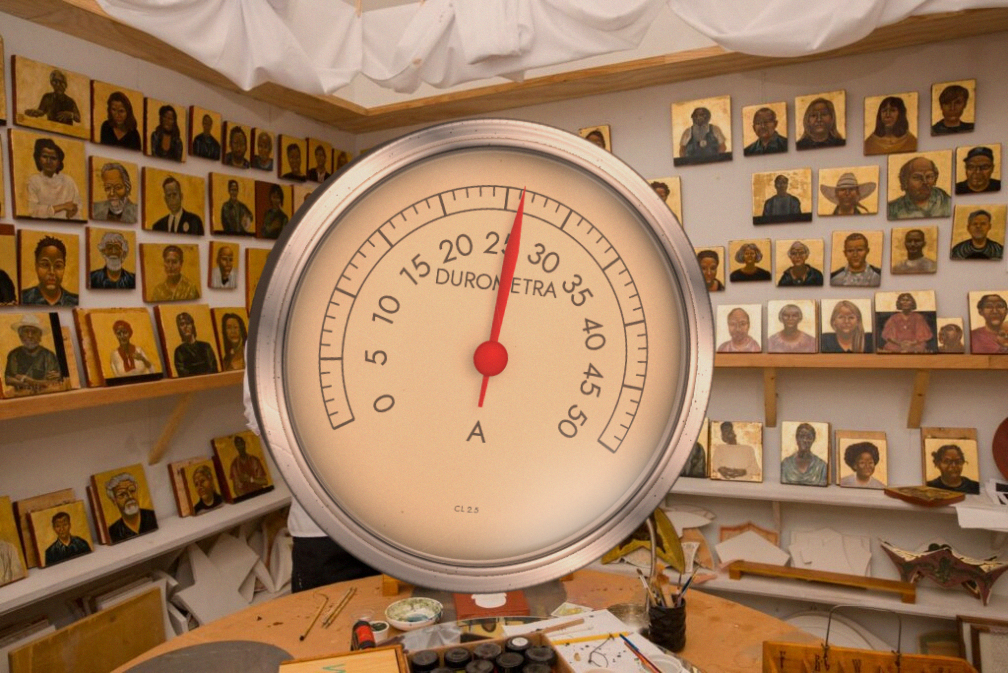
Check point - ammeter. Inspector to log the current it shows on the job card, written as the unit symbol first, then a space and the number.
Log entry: A 26
